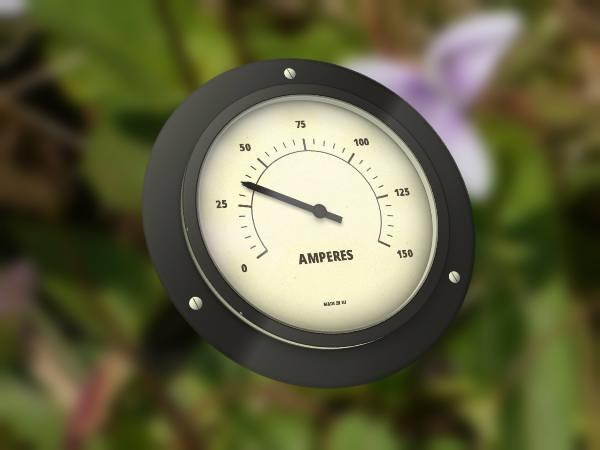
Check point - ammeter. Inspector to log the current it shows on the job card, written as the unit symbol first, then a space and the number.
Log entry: A 35
